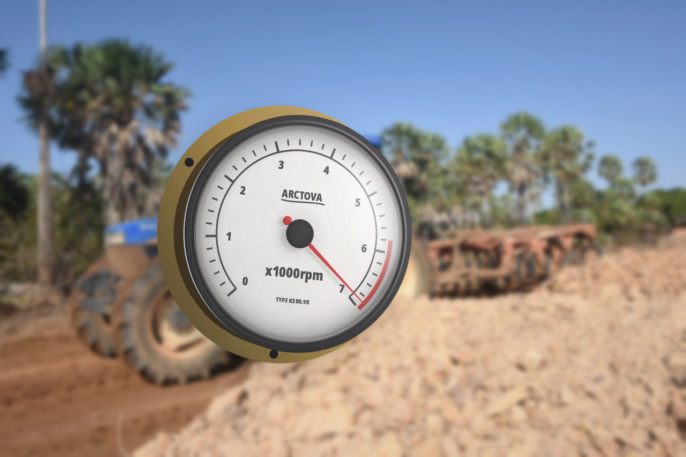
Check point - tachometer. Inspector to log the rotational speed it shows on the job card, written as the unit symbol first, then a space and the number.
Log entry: rpm 6900
